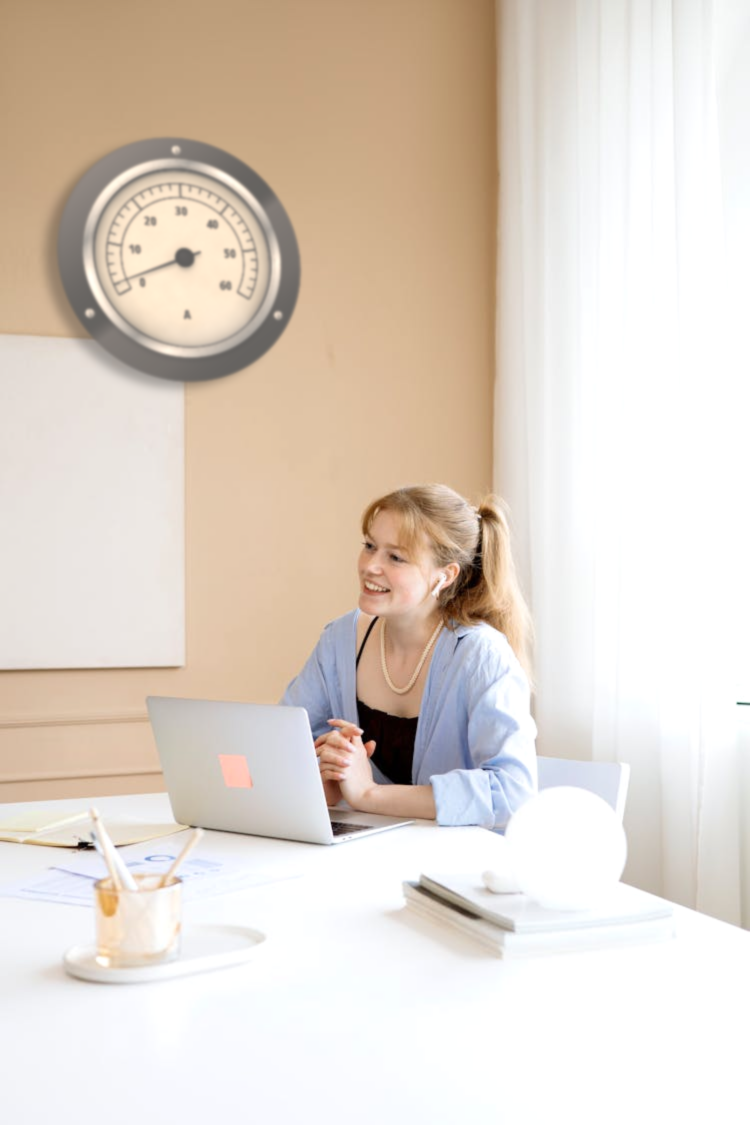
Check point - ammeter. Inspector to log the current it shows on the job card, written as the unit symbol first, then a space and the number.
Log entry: A 2
